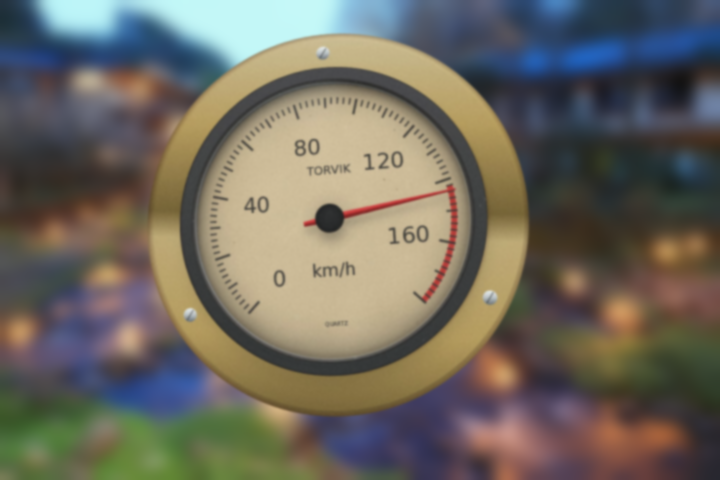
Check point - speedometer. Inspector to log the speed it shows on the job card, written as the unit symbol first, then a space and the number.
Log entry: km/h 144
